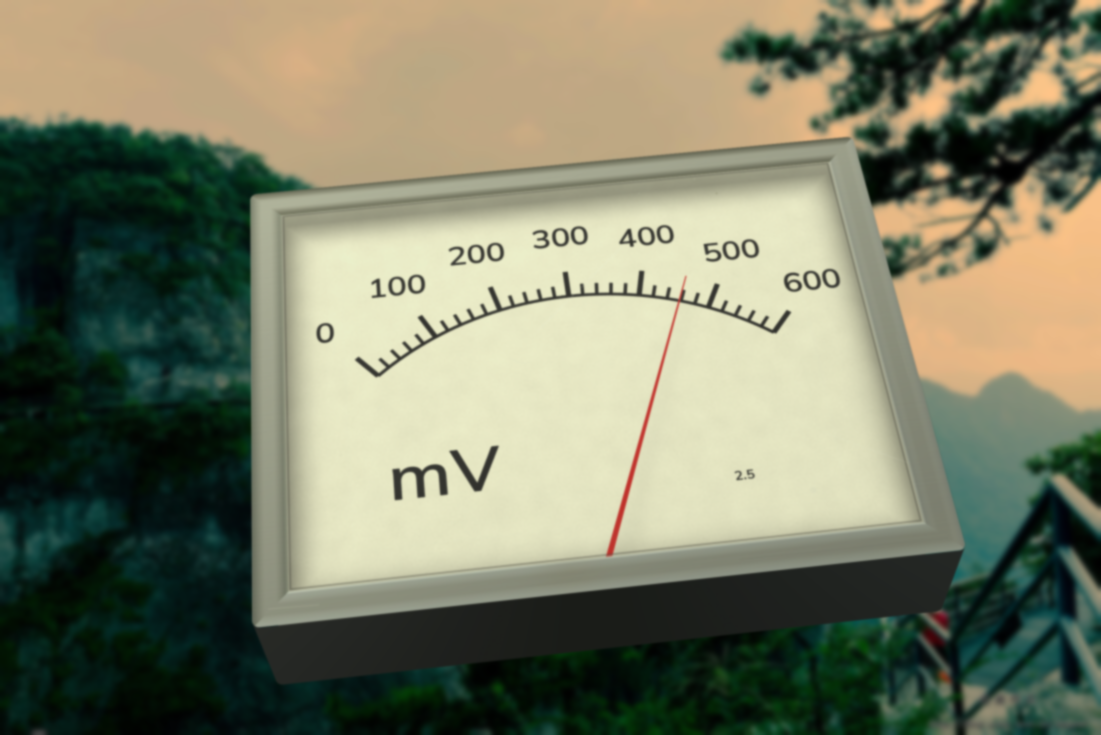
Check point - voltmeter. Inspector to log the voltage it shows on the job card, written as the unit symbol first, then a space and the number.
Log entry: mV 460
